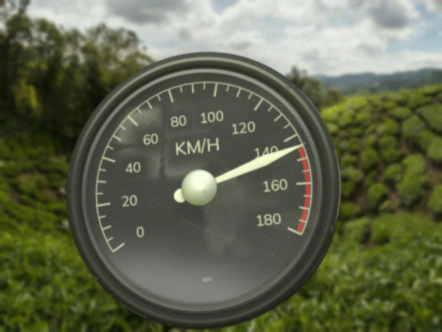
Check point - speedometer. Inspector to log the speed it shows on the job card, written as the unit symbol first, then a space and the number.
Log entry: km/h 145
